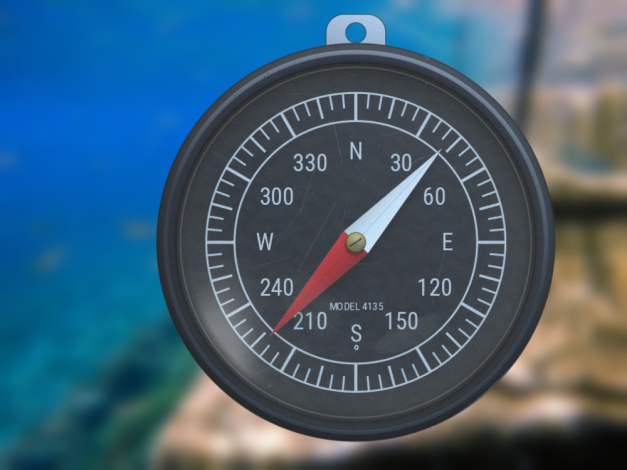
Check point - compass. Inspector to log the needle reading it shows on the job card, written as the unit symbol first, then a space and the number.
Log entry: ° 222.5
